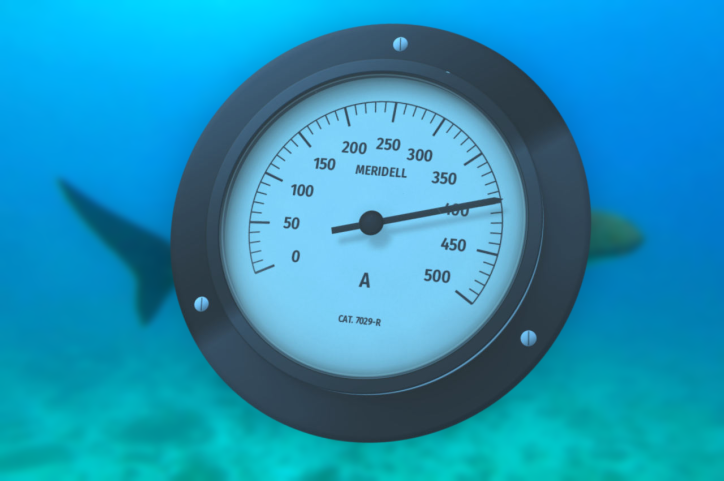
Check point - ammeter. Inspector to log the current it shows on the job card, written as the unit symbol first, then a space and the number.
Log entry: A 400
